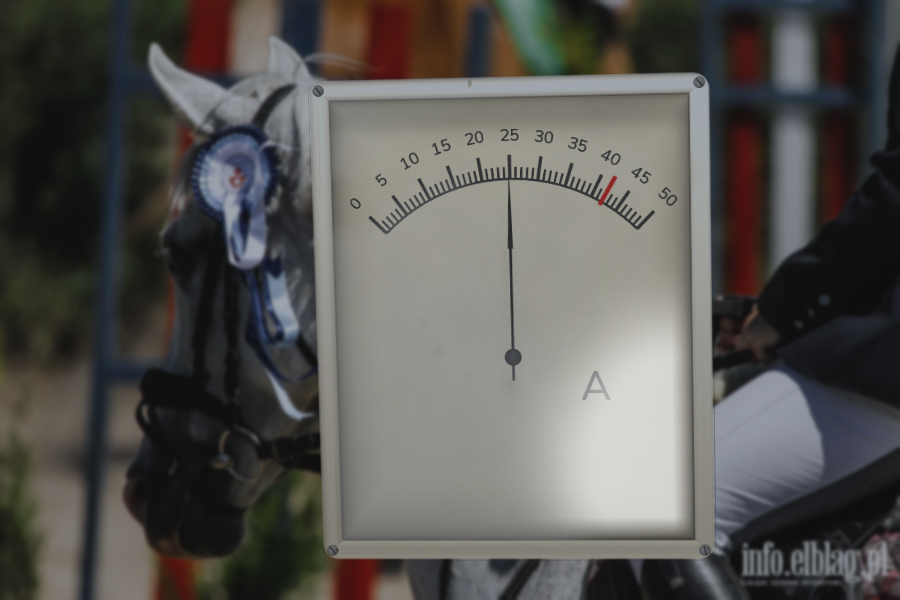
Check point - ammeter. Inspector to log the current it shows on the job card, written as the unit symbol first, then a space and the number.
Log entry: A 25
